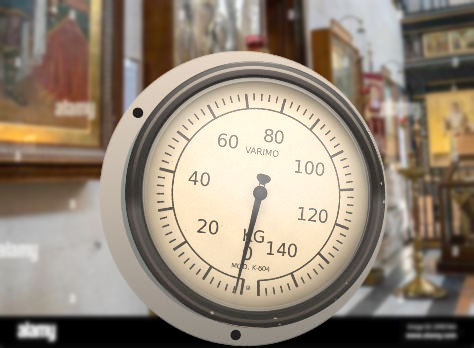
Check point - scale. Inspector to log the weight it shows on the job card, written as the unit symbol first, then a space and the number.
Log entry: kg 2
